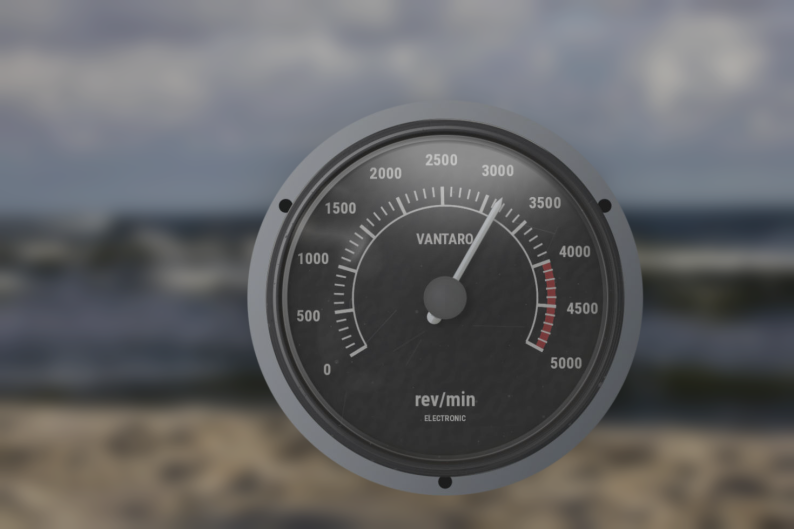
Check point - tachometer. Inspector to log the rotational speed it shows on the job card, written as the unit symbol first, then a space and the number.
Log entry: rpm 3150
